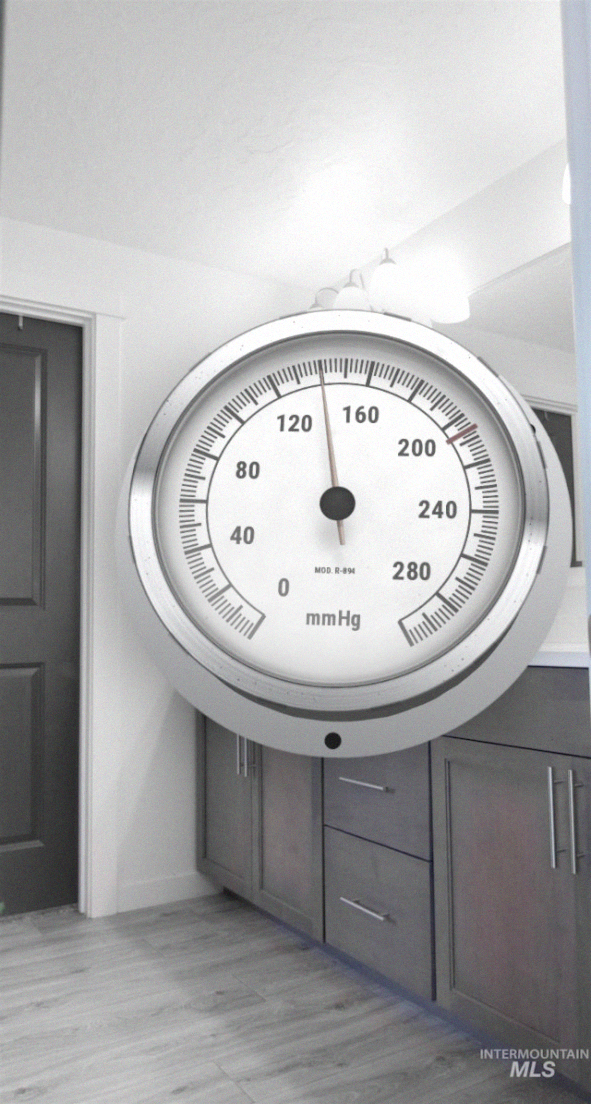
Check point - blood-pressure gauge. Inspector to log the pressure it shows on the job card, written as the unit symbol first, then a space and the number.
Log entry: mmHg 140
